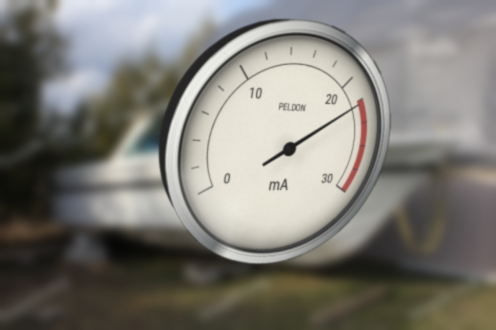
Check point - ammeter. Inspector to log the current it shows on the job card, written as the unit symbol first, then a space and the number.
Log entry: mA 22
